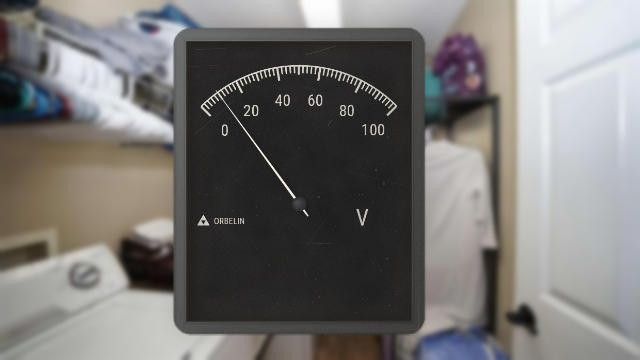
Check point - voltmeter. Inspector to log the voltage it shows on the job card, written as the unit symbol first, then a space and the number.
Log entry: V 10
